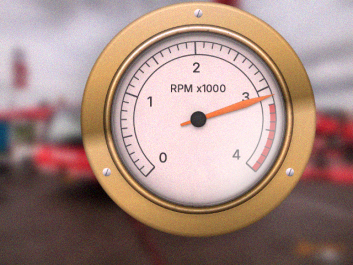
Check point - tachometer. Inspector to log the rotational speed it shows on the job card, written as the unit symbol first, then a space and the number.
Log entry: rpm 3100
